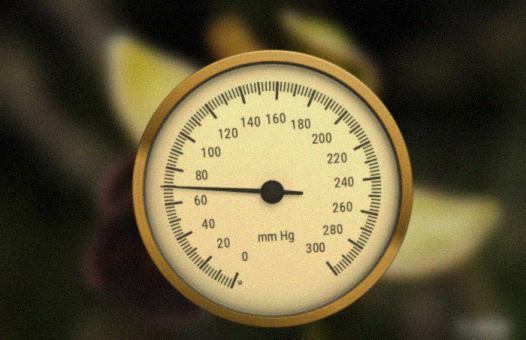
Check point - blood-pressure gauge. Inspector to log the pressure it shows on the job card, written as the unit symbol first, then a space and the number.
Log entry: mmHg 70
